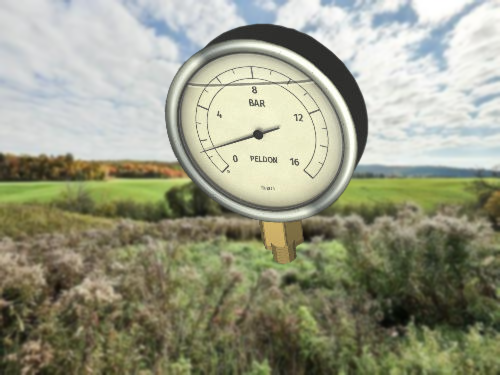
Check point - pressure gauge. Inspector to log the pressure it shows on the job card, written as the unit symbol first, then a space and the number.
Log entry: bar 1.5
